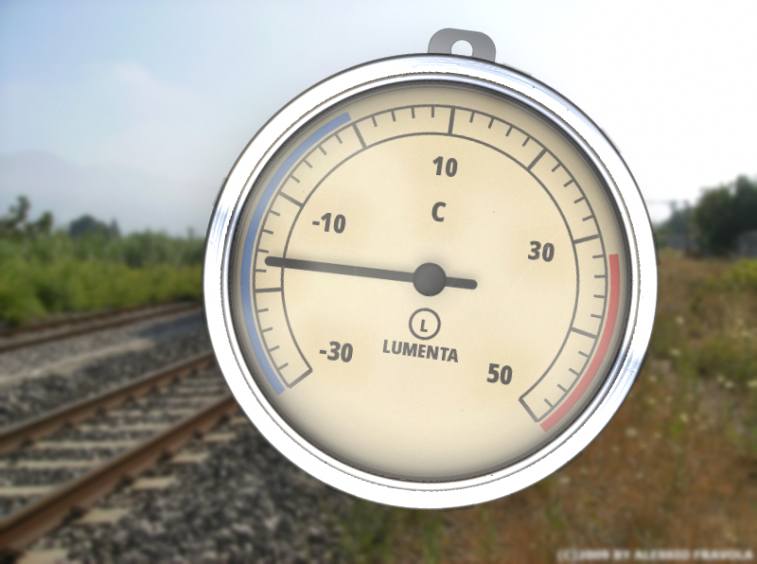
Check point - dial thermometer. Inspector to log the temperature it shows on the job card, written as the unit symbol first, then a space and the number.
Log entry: °C -17
